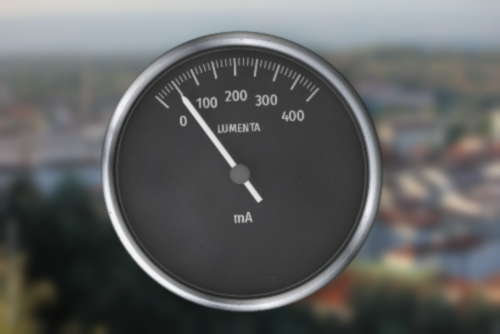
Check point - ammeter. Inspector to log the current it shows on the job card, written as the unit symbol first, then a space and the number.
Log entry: mA 50
